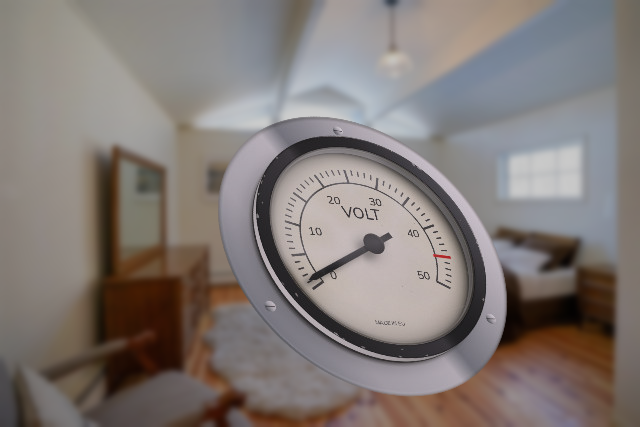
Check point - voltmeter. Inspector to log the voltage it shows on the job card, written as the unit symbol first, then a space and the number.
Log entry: V 1
